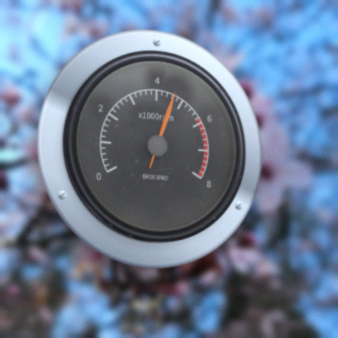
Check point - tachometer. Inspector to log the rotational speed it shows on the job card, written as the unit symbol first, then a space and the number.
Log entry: rpm 4600
